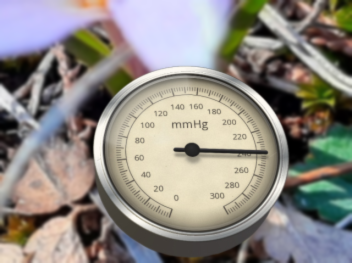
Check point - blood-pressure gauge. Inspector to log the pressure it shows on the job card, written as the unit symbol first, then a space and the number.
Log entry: mmHg 240
